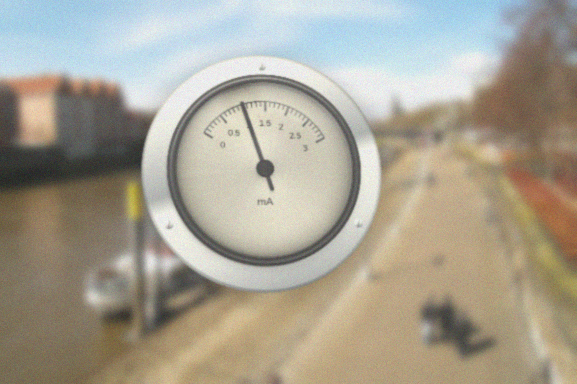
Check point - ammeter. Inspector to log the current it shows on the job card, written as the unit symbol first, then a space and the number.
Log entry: mA 1
